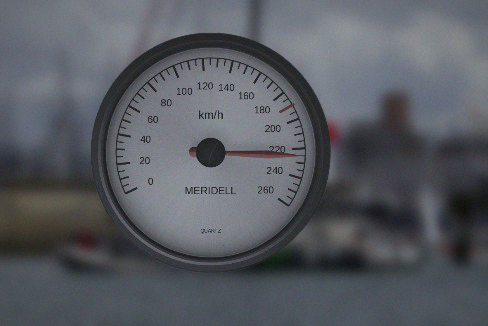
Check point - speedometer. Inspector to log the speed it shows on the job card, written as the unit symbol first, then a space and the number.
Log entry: km/h 225
